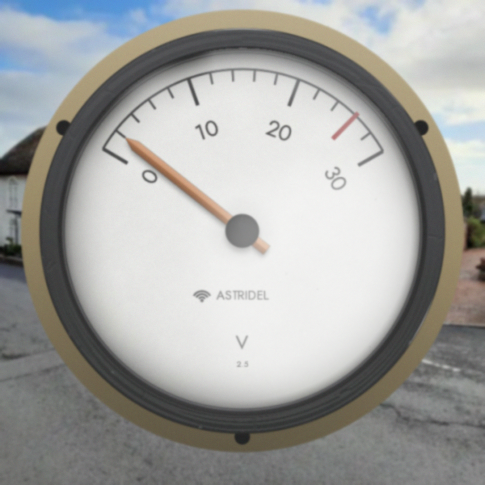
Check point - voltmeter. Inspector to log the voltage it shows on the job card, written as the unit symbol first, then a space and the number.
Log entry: V 2
